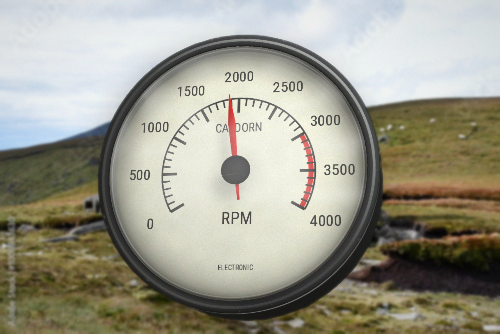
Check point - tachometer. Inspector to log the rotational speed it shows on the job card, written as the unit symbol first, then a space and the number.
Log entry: rpm 1900
